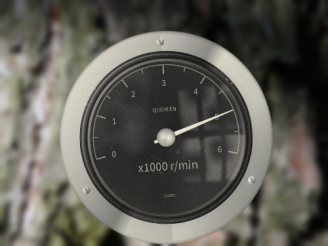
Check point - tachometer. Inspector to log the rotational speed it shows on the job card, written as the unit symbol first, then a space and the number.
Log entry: rpm 5000
